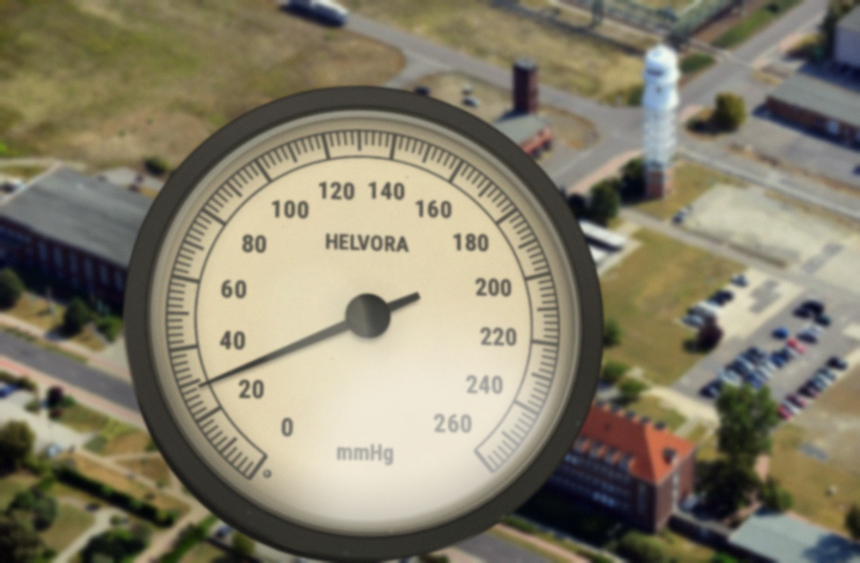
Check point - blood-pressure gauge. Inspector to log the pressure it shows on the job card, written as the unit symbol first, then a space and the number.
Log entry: mmHg 28
